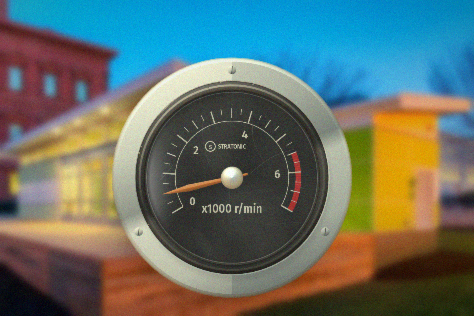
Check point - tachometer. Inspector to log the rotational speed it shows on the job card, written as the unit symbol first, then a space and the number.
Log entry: rpm 500
